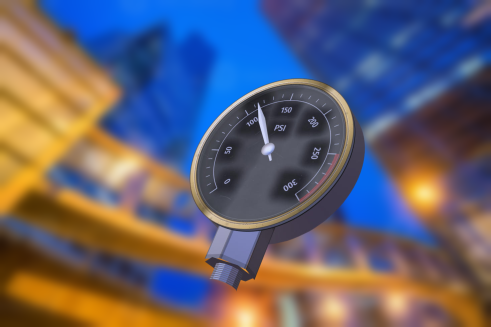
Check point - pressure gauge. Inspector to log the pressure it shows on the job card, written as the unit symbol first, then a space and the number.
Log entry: psi 115
